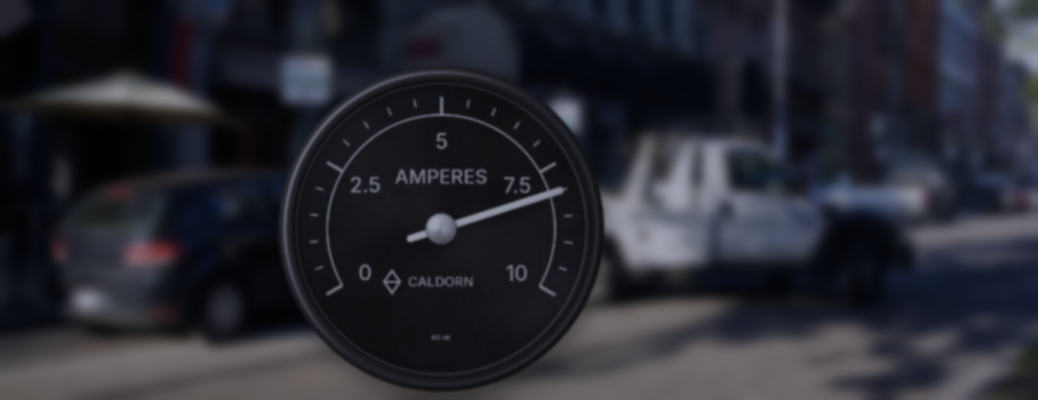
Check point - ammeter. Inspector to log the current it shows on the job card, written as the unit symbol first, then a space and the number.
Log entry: A 8
